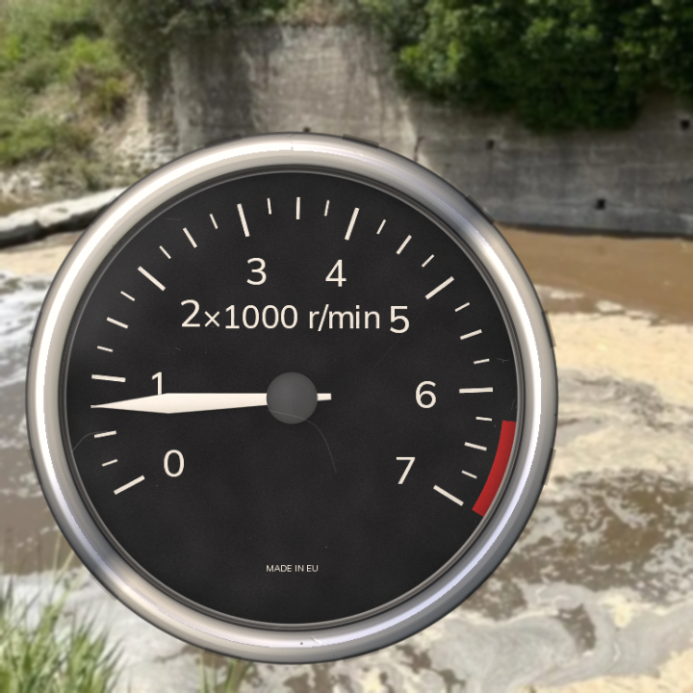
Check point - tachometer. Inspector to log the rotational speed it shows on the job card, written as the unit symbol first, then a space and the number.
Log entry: rpm 750
